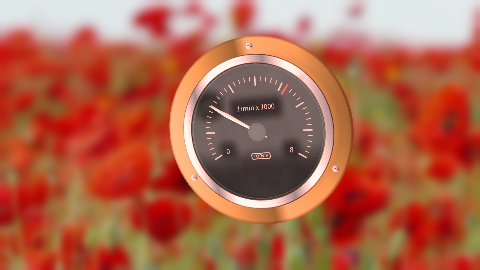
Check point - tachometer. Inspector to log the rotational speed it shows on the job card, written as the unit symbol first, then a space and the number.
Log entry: rpm 2000
